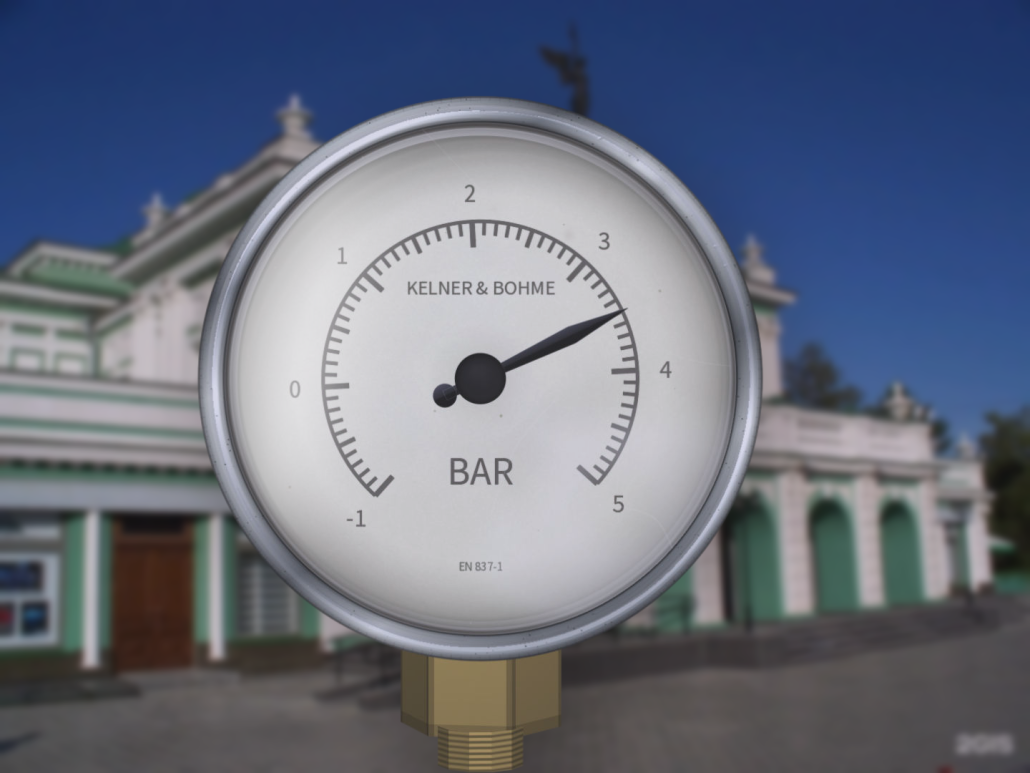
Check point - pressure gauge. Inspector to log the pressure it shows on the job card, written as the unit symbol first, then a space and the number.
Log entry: bar 3.5
